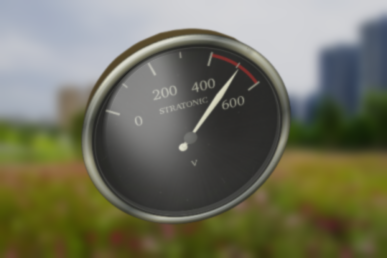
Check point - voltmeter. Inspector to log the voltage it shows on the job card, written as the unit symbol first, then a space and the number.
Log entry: V 500
